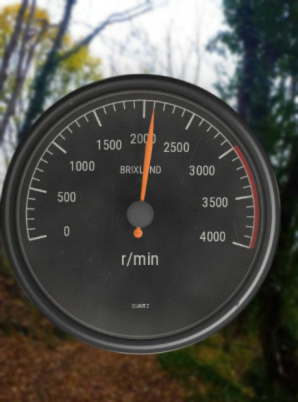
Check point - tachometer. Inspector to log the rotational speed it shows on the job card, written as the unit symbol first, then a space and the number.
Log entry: rpm 2100
